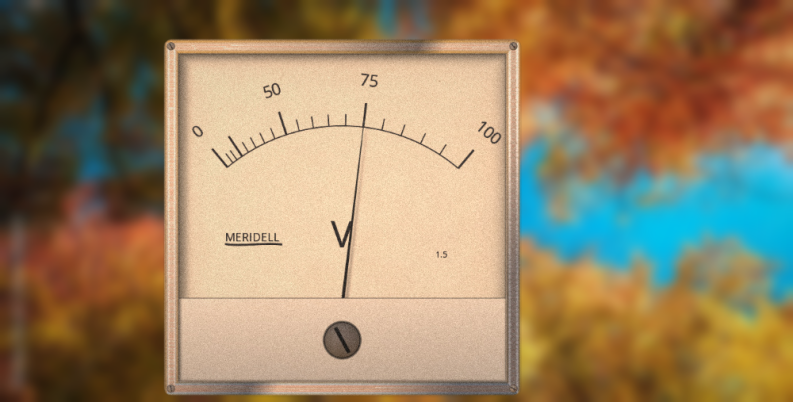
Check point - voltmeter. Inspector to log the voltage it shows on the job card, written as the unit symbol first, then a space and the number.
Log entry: V 75
